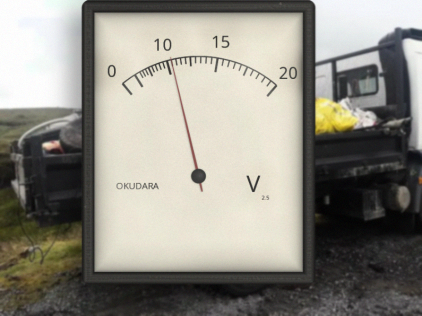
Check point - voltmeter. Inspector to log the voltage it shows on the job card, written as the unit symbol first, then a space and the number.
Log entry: V 10.5
